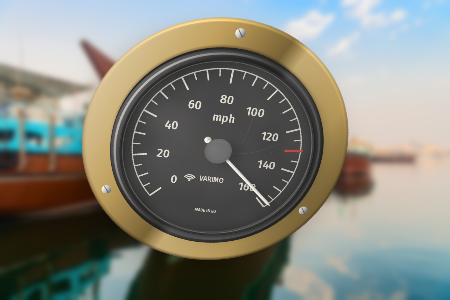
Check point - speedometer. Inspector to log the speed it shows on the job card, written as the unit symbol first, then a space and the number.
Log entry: mph 157.5
